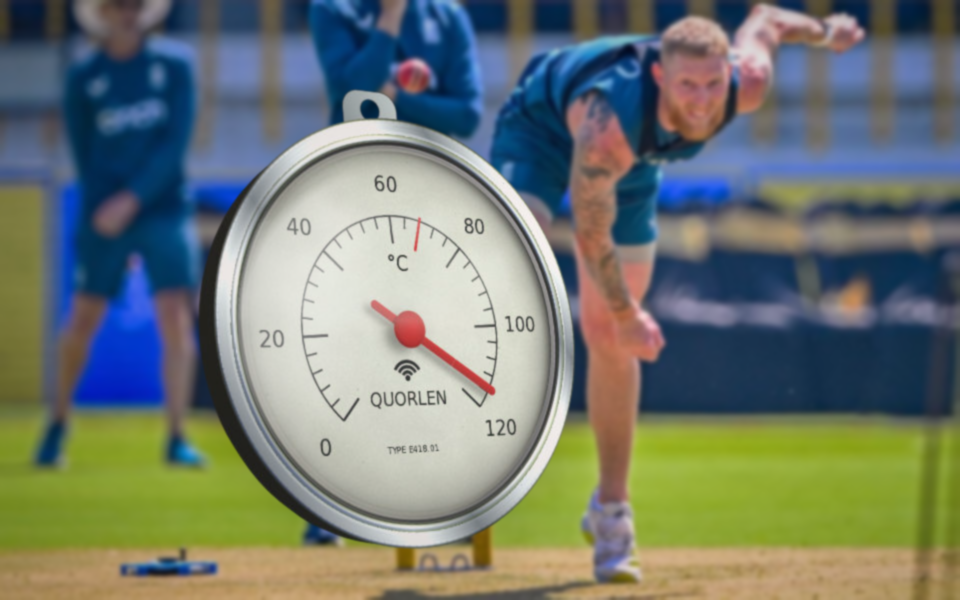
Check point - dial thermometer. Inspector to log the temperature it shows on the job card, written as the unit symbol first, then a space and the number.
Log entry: °C 116
